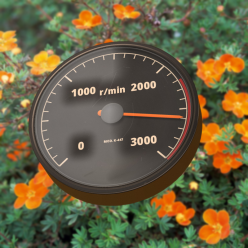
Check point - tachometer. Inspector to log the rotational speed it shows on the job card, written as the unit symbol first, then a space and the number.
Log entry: rpm 2600
